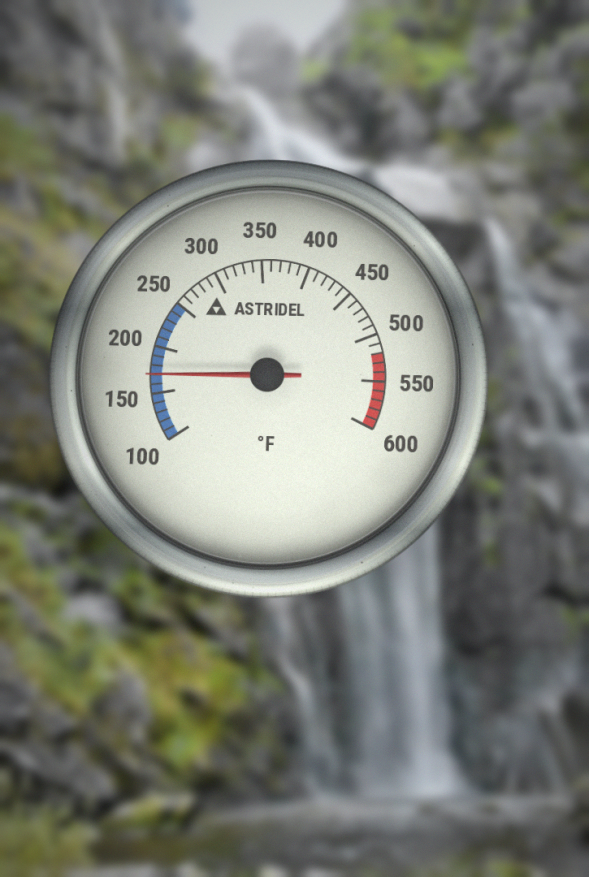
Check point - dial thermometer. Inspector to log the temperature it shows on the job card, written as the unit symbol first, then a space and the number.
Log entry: °F 170
